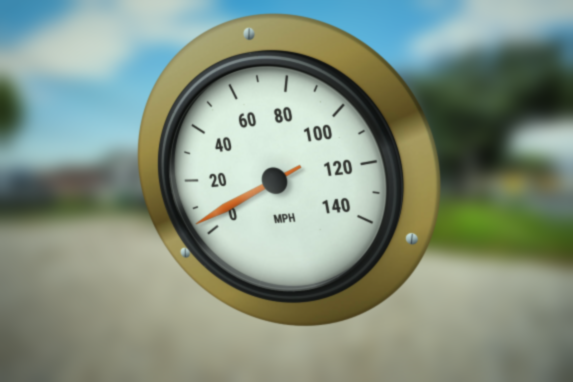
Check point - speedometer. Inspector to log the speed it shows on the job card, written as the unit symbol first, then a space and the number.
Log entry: mph 5
